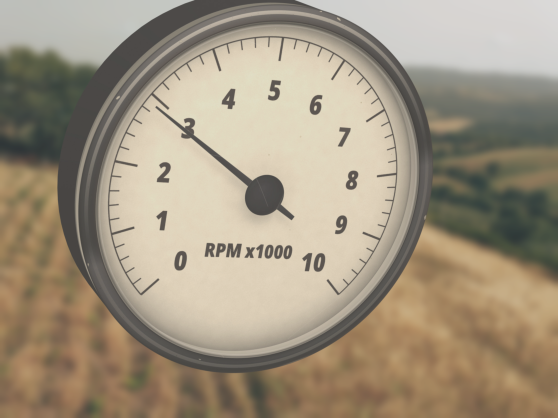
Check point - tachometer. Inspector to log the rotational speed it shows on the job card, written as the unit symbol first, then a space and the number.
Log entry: rpm 2900
